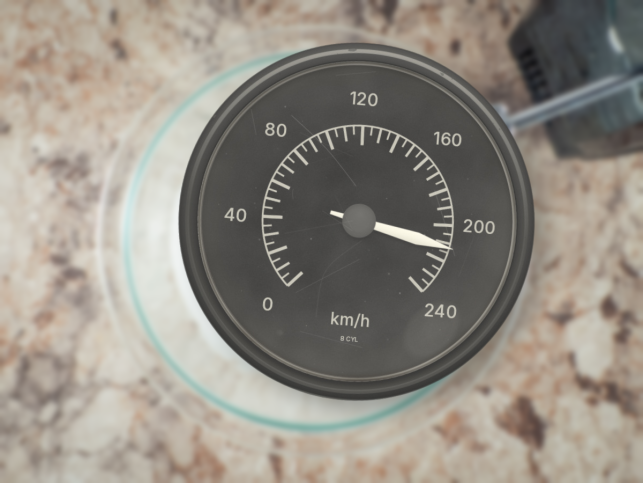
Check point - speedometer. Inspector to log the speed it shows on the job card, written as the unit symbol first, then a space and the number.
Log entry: km/h 212.5
